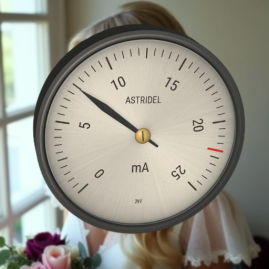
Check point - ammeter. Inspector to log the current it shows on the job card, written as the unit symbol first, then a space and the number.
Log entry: mA 7.5
